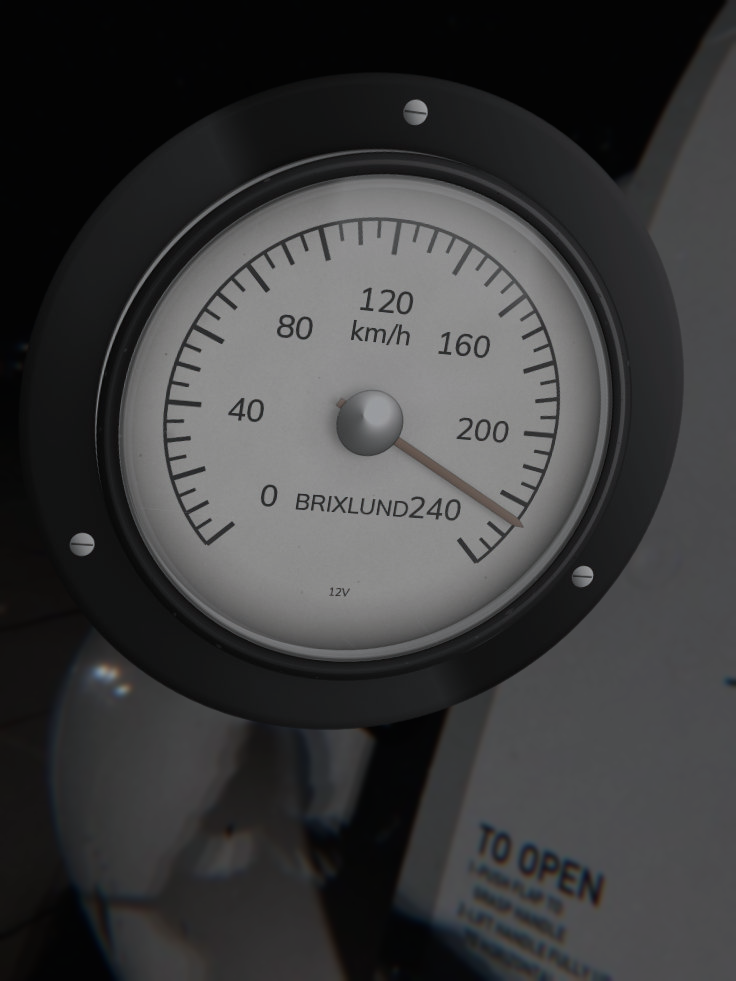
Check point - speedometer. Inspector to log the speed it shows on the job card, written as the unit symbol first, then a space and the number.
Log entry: km/h 225
